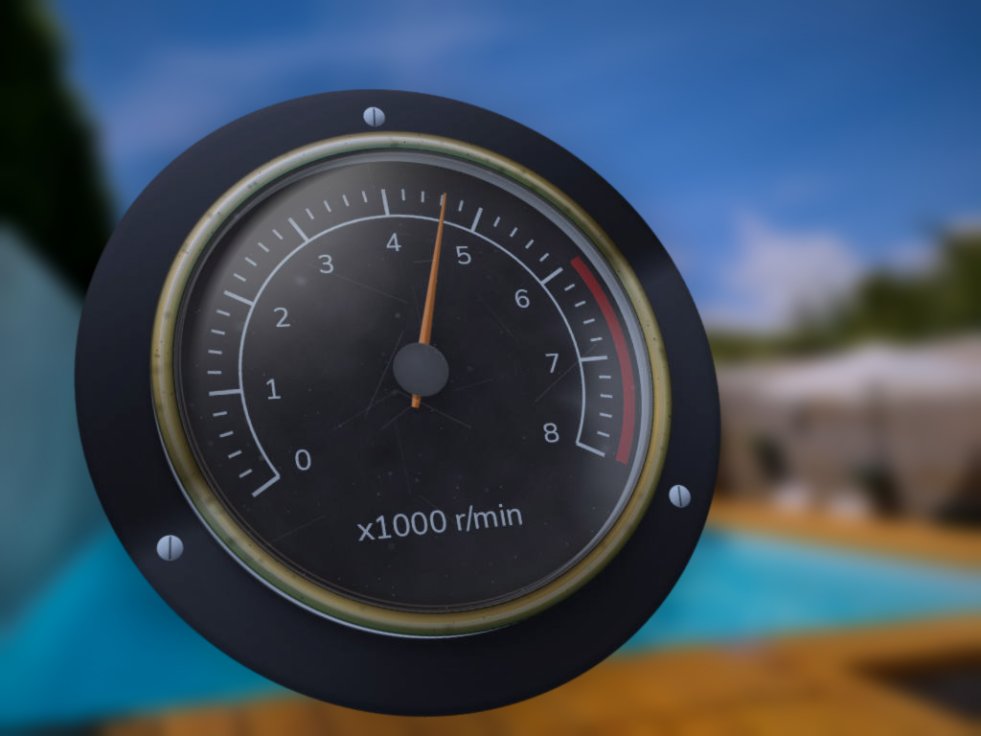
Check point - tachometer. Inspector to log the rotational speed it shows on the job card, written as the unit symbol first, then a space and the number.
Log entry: rpm 4600
